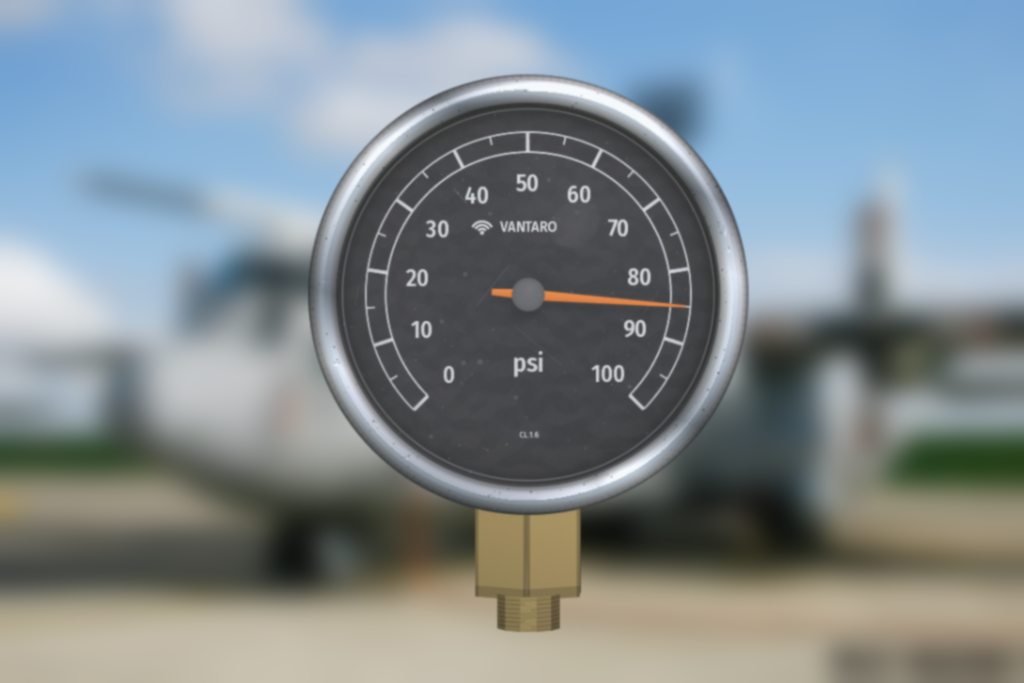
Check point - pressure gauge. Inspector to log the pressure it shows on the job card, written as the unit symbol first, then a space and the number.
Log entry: psi 85
